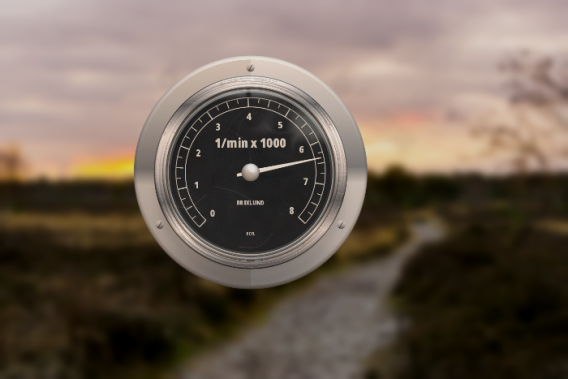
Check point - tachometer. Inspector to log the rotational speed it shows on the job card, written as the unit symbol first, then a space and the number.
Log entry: rpm 6375
